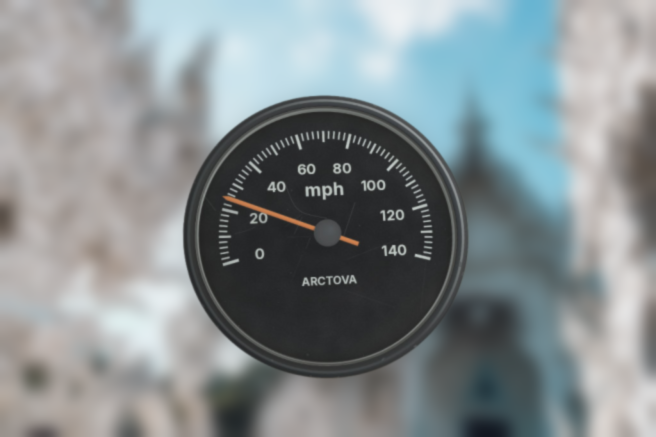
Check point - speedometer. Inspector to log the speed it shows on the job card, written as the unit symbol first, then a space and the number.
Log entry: mph 24
